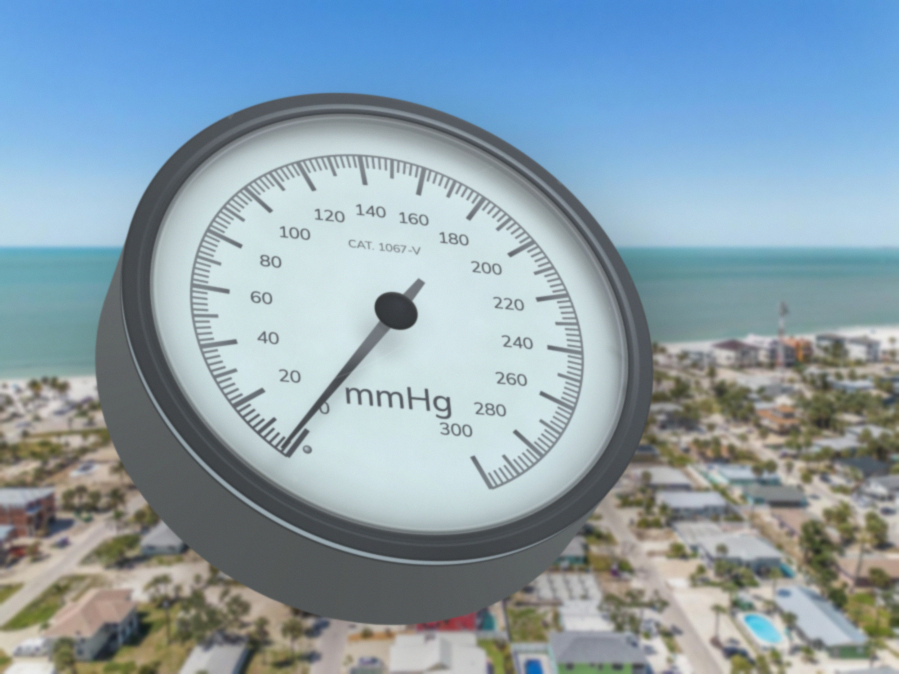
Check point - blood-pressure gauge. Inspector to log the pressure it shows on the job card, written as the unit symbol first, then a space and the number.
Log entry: mmHg 2
